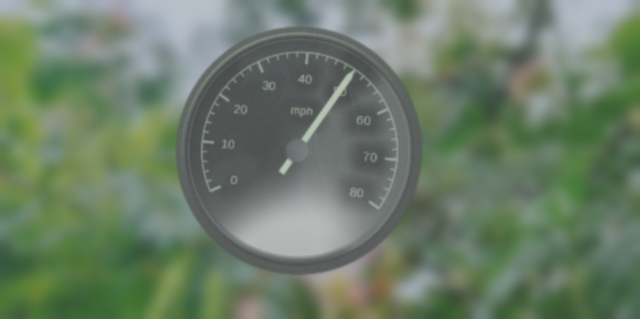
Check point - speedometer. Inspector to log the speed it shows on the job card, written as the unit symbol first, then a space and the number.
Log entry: mph 50
